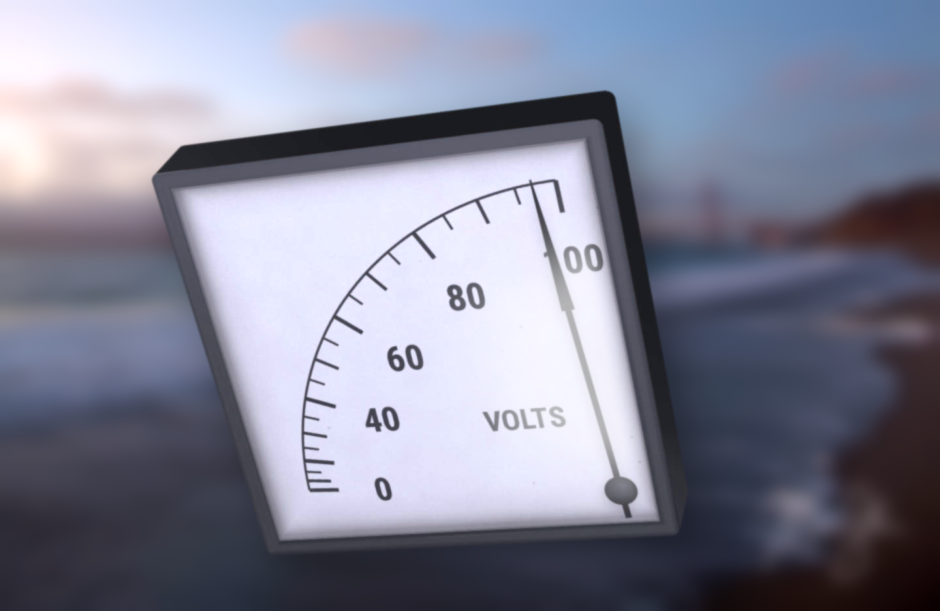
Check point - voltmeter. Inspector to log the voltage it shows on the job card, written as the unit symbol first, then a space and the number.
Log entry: V 97.5
